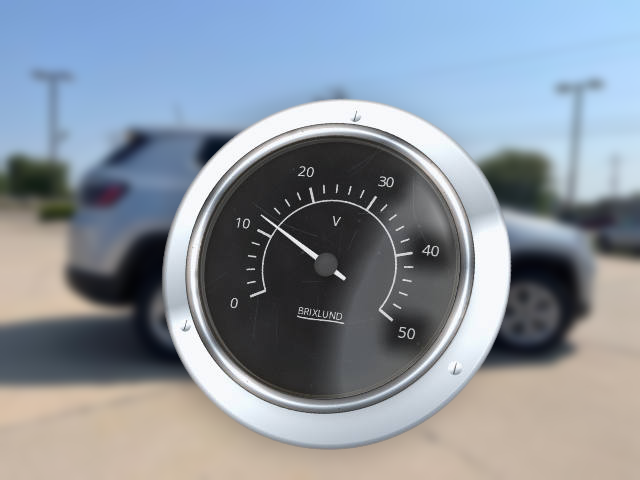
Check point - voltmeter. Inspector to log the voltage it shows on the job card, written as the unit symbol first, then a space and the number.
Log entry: V 12
